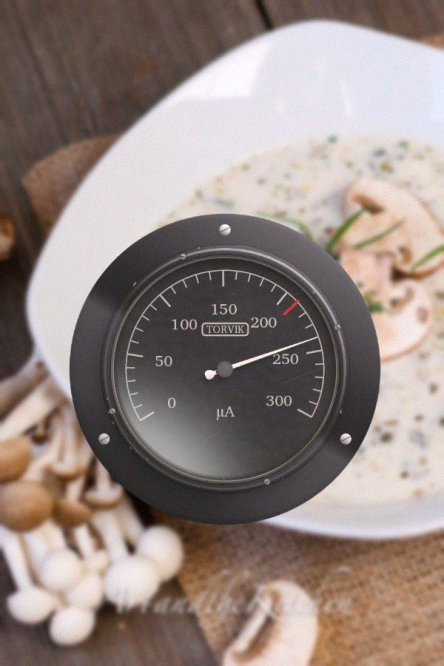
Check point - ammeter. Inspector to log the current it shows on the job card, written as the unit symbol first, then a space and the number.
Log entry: µA 240
